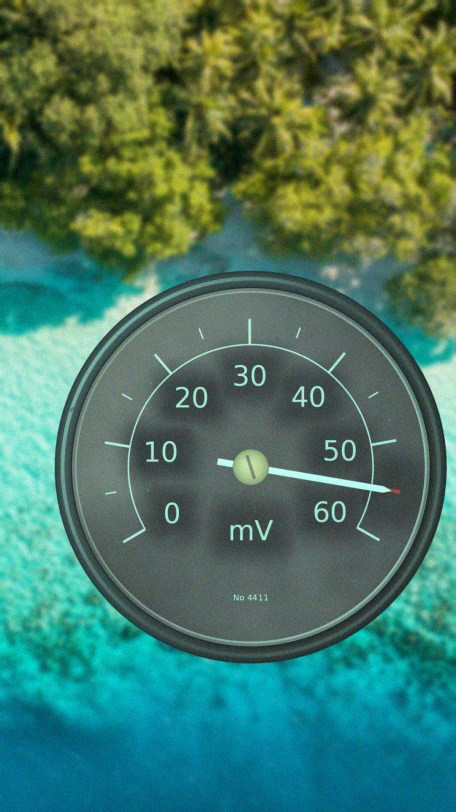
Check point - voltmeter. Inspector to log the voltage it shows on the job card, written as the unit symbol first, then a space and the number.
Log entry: mV 55
